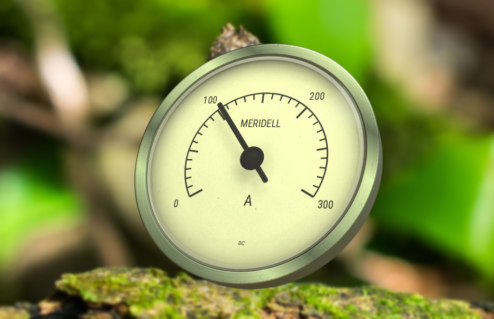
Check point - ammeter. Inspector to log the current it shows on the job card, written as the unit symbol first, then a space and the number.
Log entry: A 105
